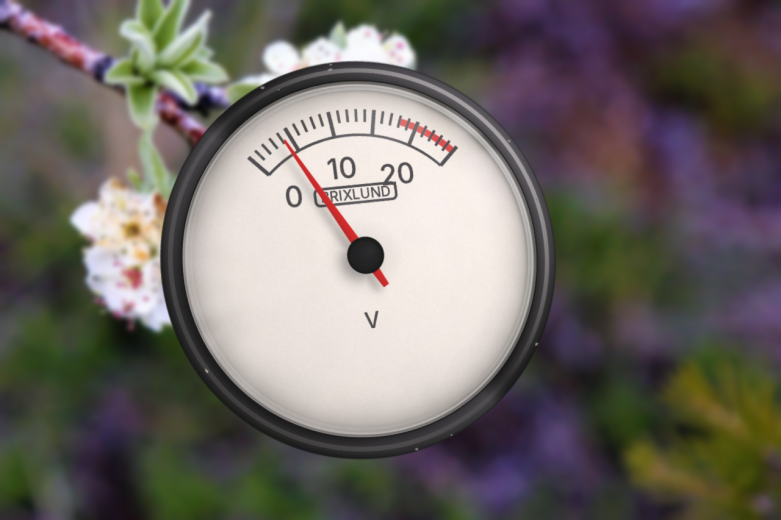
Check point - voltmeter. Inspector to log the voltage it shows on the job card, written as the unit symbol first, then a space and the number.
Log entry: V 4
